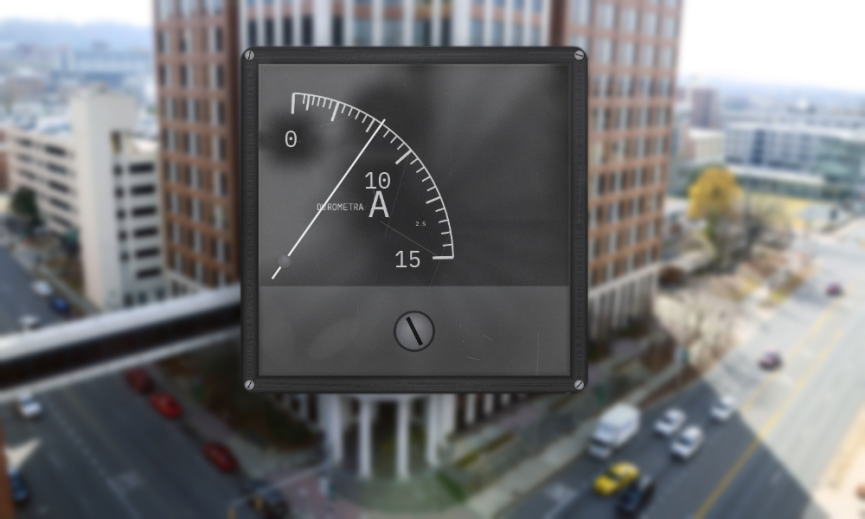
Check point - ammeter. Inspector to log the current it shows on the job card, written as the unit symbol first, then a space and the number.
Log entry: A 8
